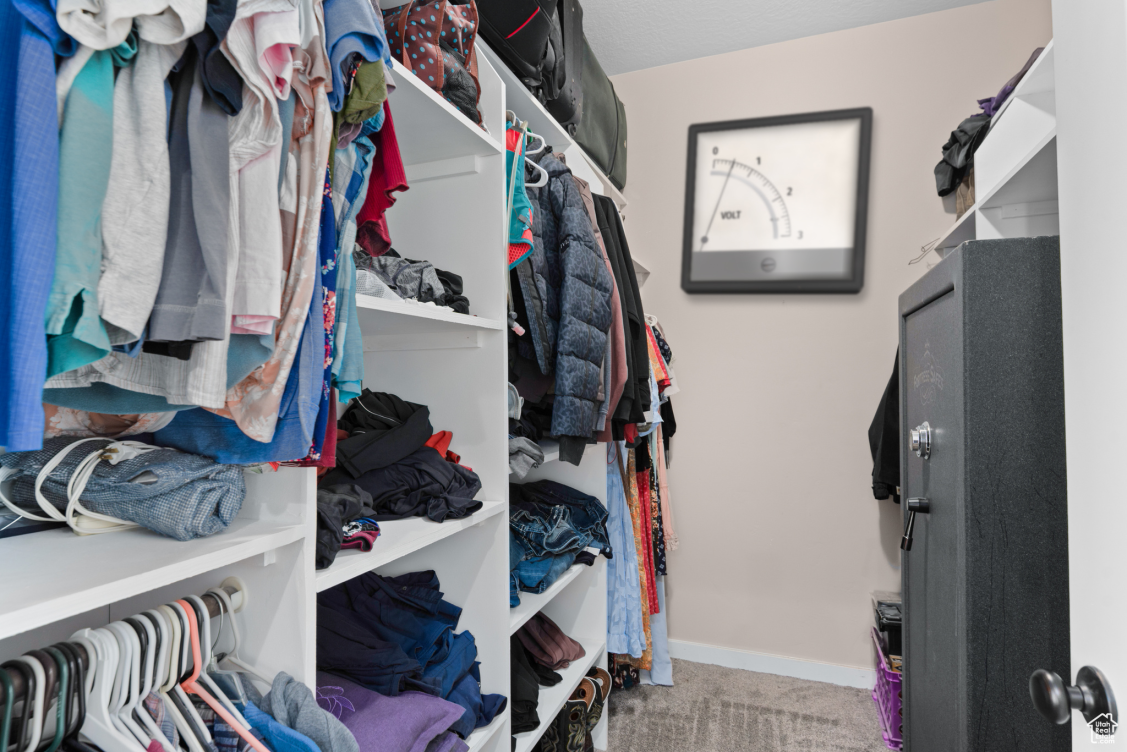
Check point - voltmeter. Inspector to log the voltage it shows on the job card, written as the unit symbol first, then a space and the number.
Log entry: V 0.5
